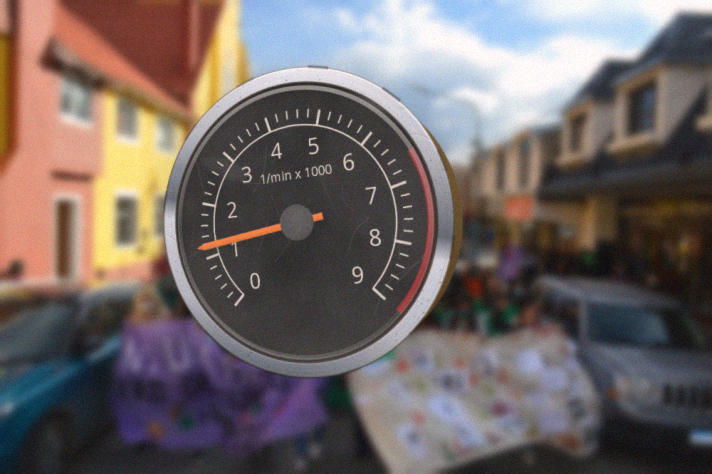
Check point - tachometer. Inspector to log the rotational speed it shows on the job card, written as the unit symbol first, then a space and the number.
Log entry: rpm 1200
